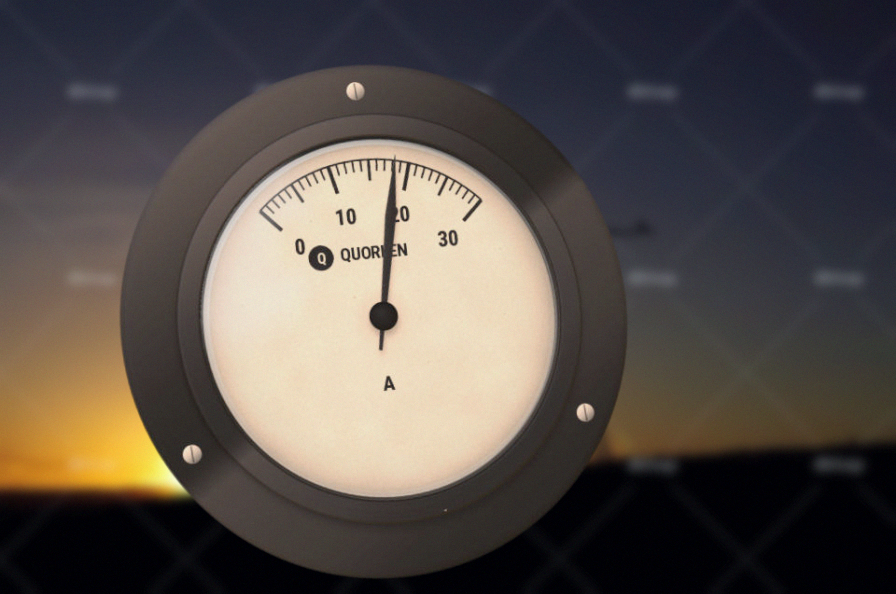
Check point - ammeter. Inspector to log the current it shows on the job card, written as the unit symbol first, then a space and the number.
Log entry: A 18
